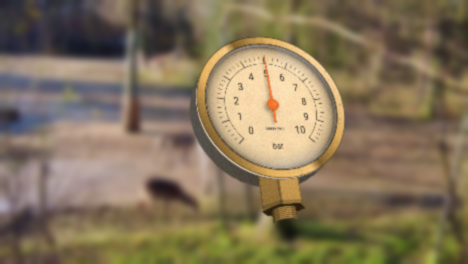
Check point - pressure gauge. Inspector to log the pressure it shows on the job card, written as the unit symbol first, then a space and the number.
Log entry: bar 5
